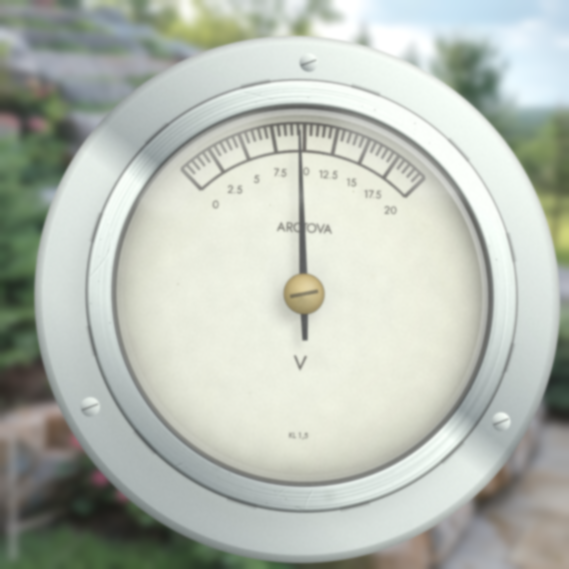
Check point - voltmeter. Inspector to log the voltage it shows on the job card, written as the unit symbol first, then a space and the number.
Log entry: V 9.5
